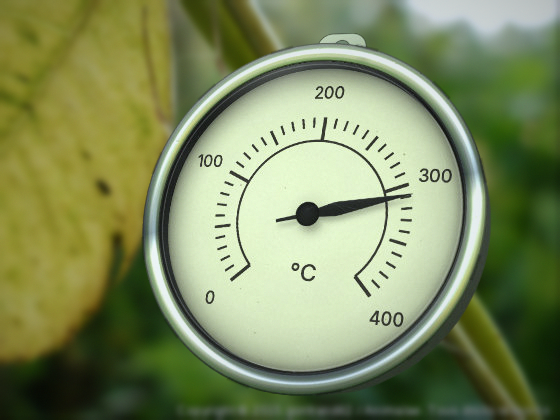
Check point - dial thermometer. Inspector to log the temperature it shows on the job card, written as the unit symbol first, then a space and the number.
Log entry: °C 310
